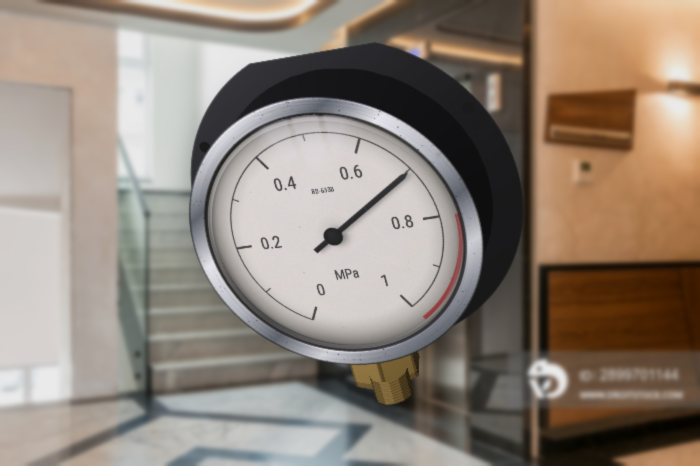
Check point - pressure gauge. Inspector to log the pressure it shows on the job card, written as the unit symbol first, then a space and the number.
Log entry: MPa 0.7
